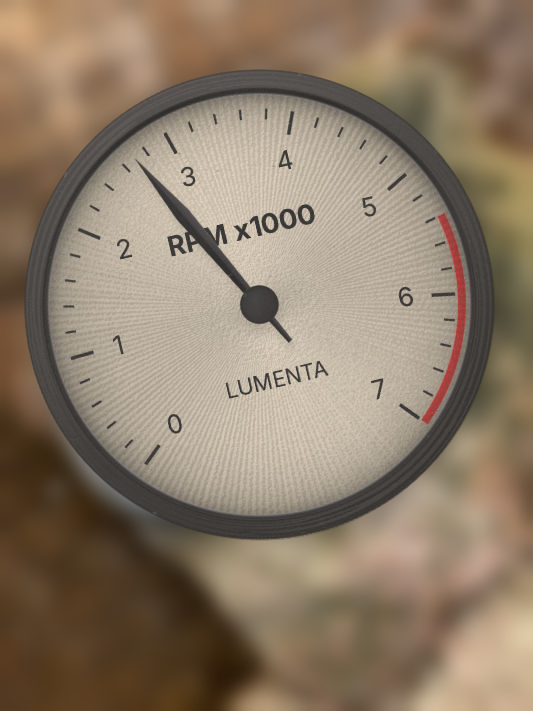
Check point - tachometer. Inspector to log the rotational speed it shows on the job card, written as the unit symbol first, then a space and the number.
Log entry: rpm 2700
